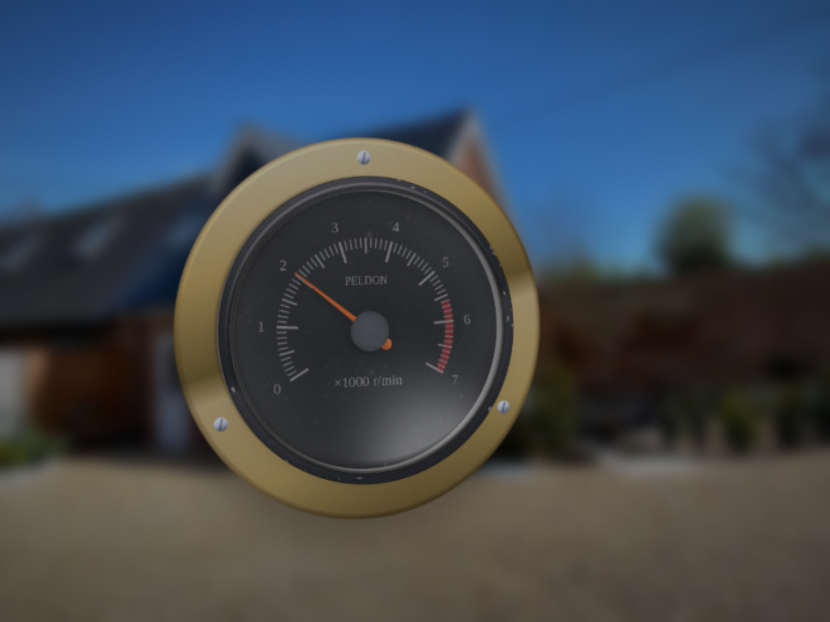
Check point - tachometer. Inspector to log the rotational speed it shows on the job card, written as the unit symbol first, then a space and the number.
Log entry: rpm 2000
